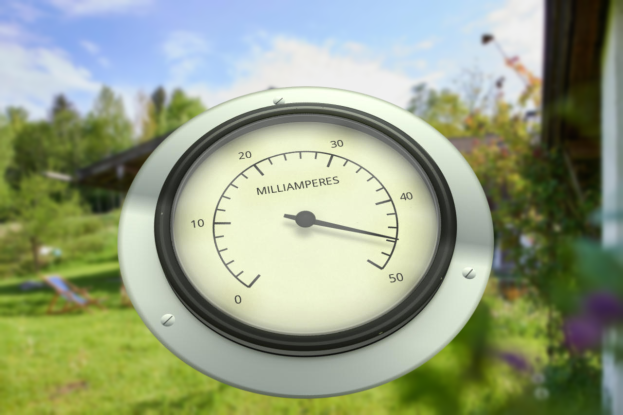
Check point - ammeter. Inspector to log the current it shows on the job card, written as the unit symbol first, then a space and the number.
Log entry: mA 46
